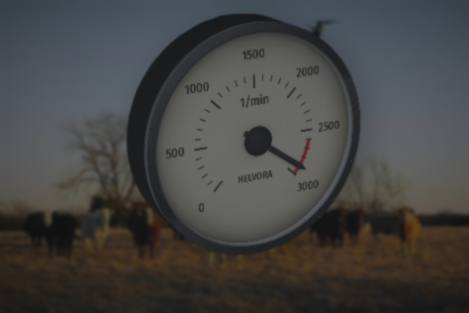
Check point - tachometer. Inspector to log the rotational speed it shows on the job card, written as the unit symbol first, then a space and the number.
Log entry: rpm 2900
